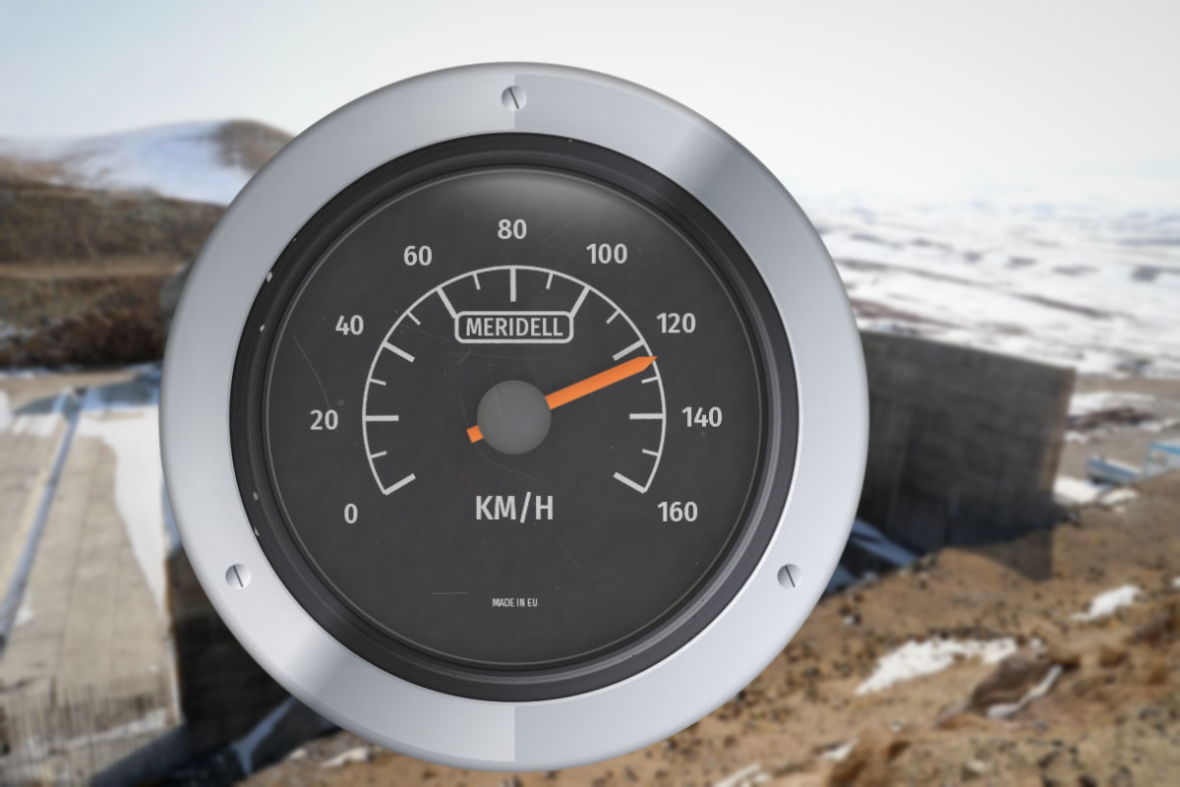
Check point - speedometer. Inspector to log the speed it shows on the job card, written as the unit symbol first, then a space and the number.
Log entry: km/h 125
